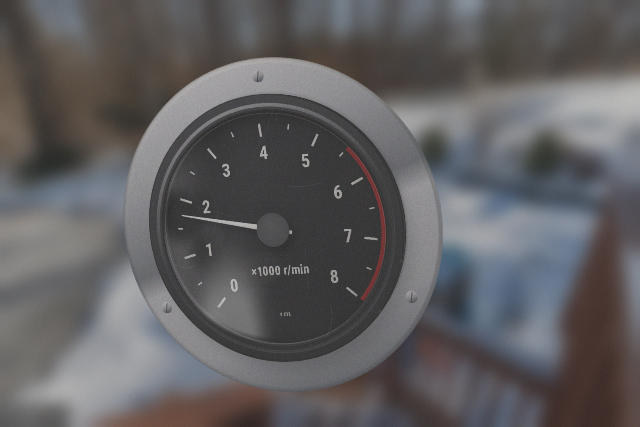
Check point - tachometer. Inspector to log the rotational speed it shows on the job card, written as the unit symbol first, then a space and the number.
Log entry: rpm 1750
